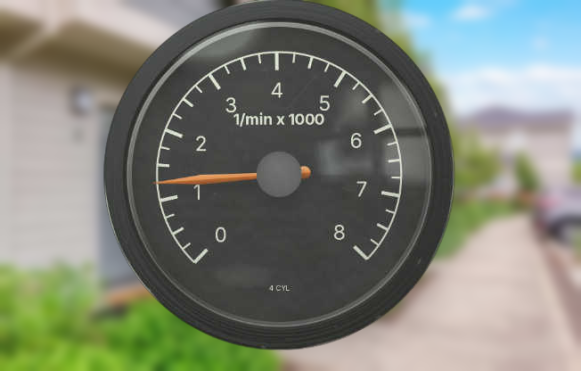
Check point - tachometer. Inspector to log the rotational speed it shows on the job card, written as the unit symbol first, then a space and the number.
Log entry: rpm 1250
